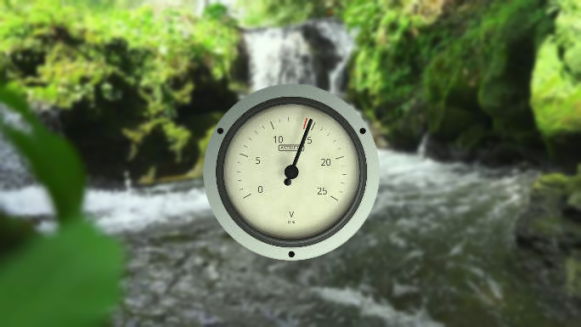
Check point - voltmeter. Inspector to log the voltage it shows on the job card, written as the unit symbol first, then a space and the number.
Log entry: V 14.5
